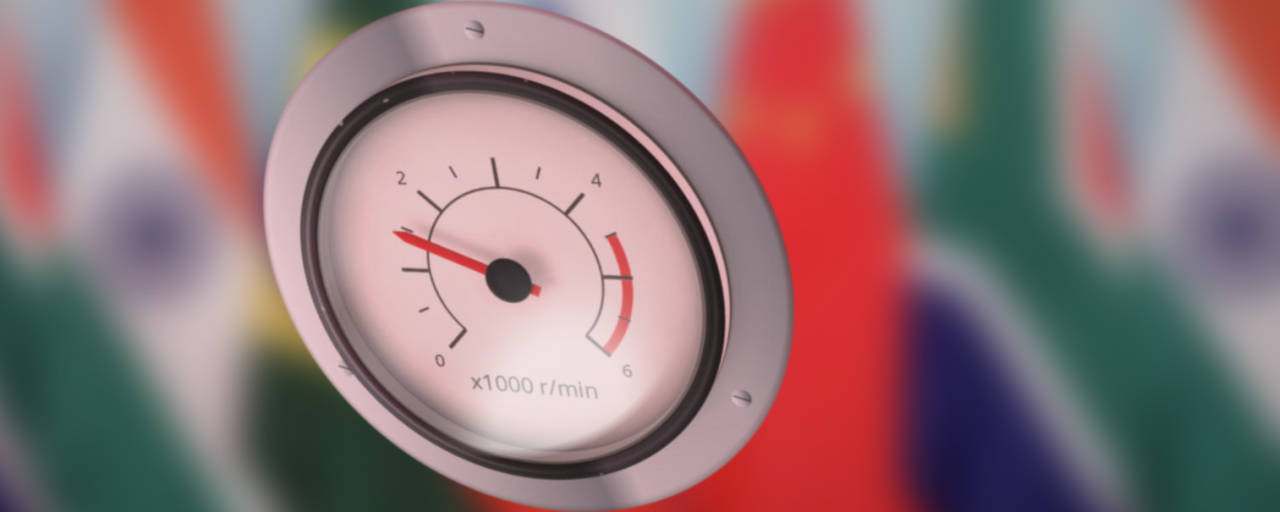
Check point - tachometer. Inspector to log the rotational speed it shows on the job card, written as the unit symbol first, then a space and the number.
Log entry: rpm 1500
